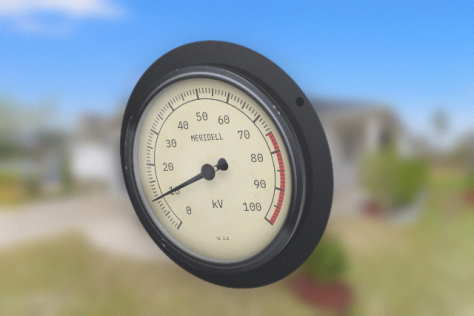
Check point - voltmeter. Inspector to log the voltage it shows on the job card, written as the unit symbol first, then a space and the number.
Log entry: kV 10
